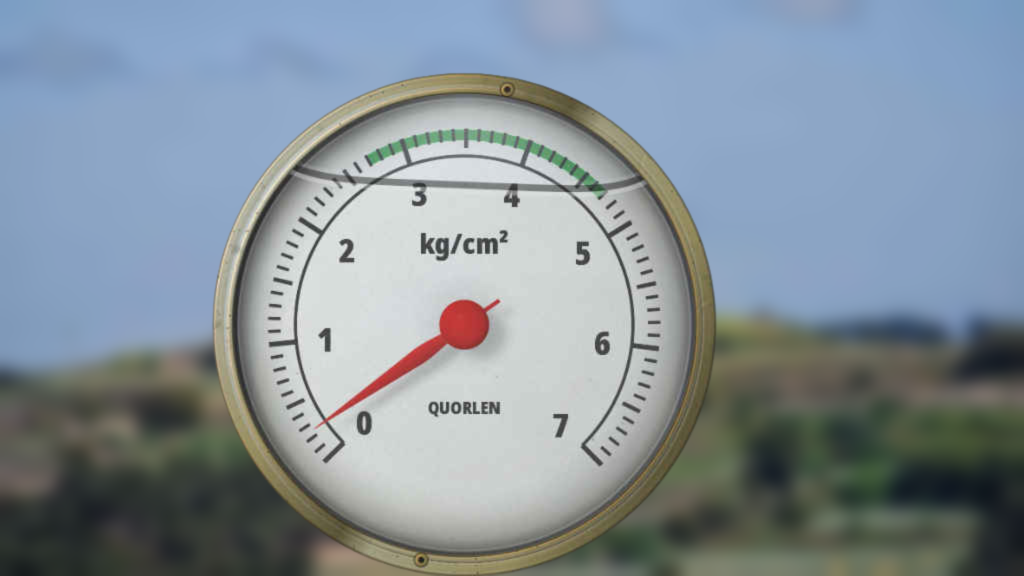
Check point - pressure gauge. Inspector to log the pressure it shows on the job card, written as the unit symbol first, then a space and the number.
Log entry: kg/cm² 0.25
